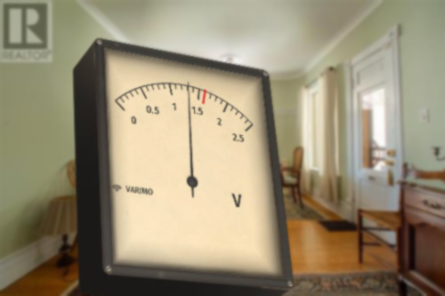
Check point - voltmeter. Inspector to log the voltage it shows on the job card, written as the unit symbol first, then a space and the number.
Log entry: V 1.3
